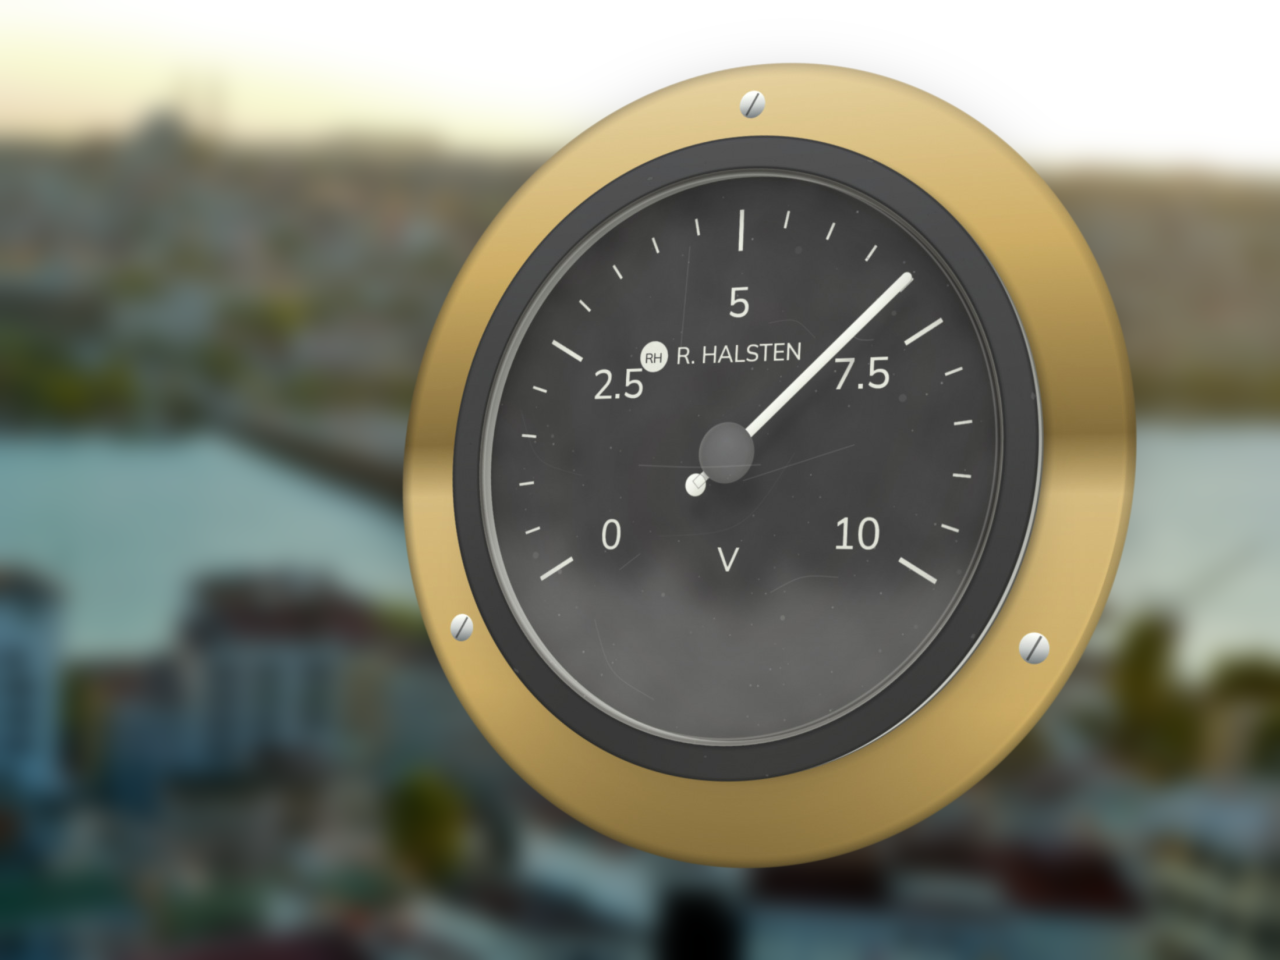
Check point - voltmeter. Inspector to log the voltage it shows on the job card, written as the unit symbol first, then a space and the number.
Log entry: V 7
